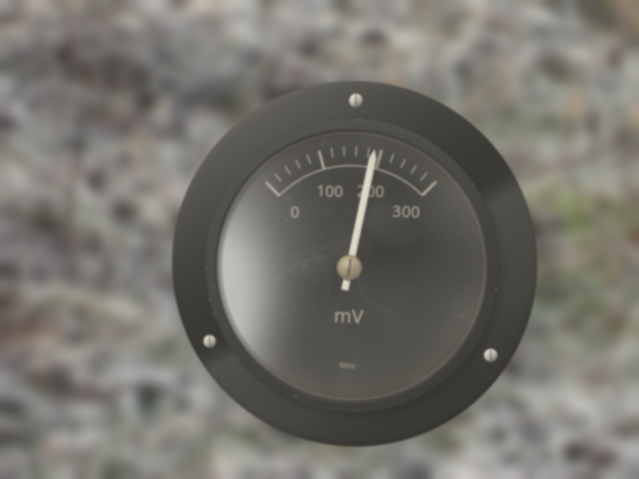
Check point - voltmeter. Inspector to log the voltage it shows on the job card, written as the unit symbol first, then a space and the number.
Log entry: mV 190
